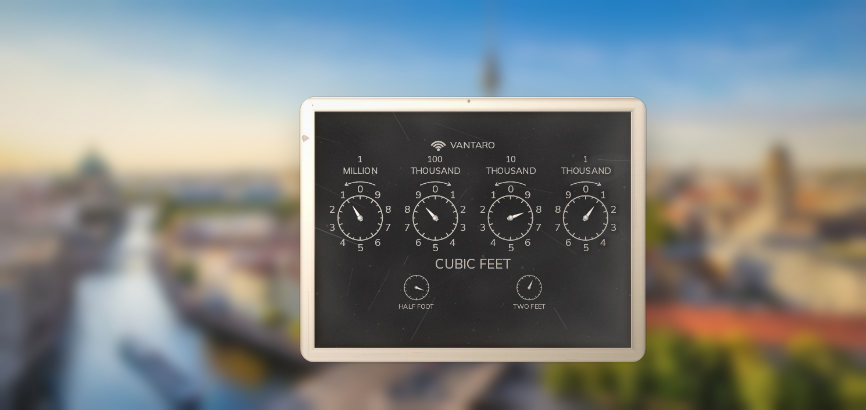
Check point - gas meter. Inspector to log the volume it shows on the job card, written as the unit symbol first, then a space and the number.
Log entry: ft³ 88100
